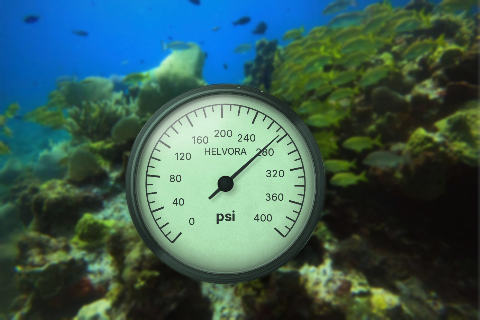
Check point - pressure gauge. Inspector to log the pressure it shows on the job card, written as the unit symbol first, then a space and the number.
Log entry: psi 275
